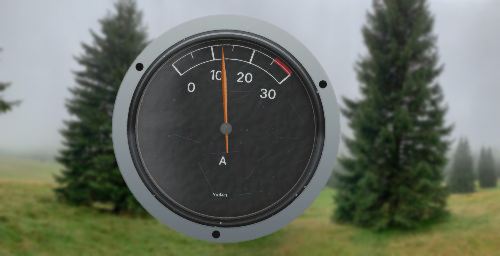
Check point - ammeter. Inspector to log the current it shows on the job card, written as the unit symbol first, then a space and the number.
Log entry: A 12.5
